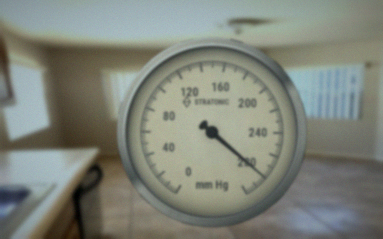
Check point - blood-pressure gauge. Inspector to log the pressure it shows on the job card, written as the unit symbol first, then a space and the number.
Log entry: mmHg 280
